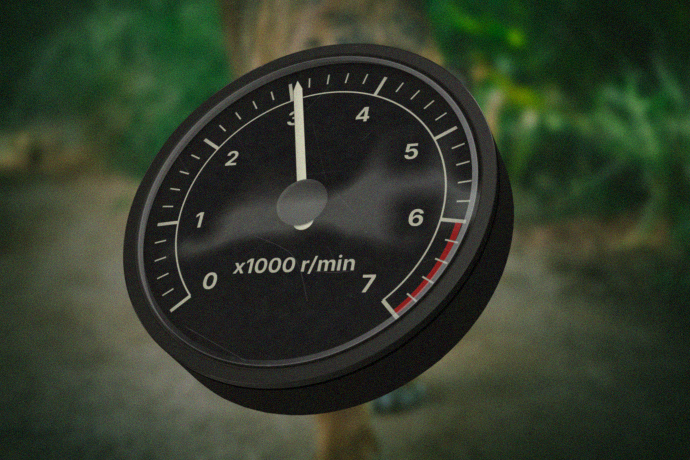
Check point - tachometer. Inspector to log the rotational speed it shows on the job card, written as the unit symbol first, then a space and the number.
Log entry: rpm 3100
